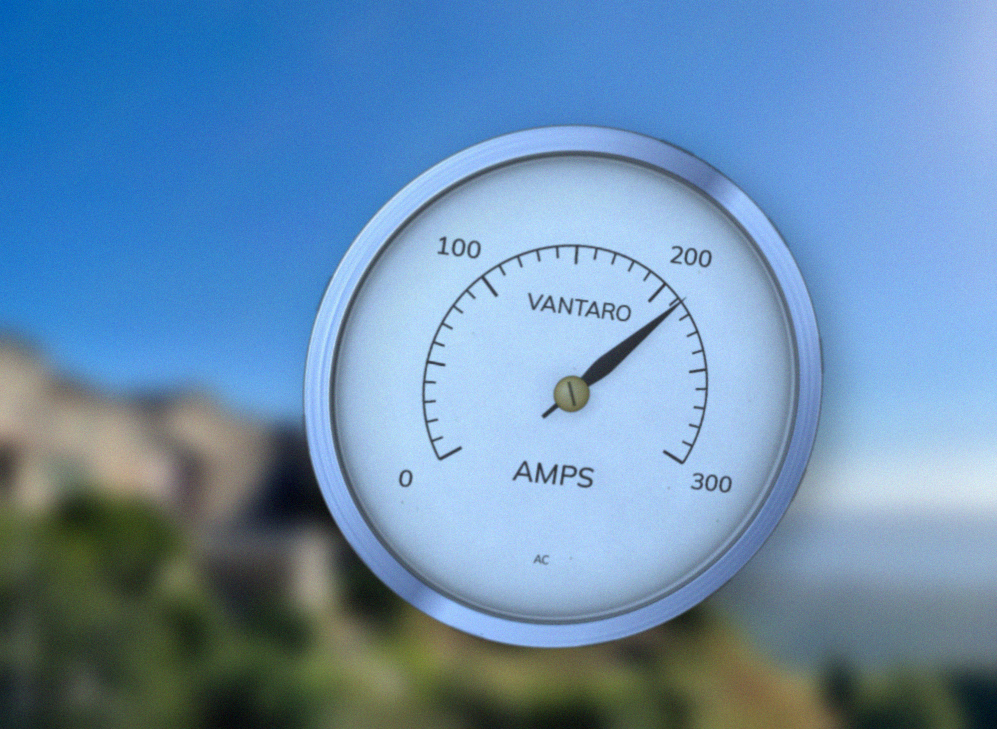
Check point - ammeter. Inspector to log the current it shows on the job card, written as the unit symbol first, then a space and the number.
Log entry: A 210
